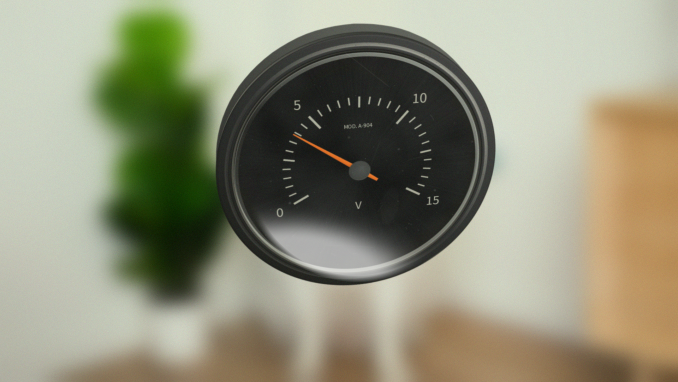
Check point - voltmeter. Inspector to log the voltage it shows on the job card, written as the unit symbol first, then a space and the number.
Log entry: V 4
